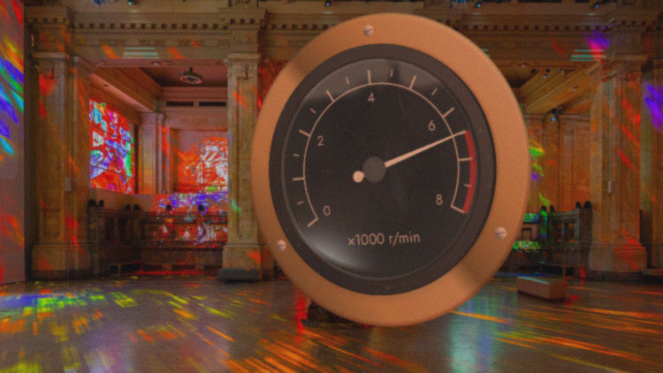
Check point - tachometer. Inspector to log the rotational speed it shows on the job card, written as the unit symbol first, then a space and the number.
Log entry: rpm 6500
